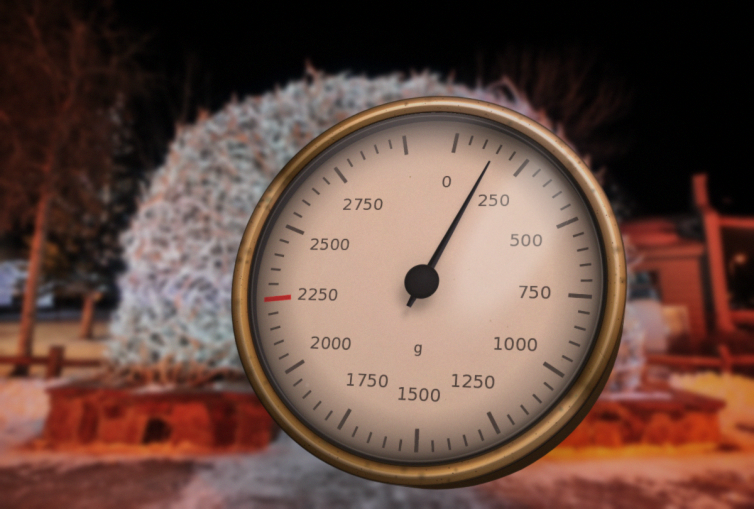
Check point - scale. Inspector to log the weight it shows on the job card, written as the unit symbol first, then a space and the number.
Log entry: g 150
